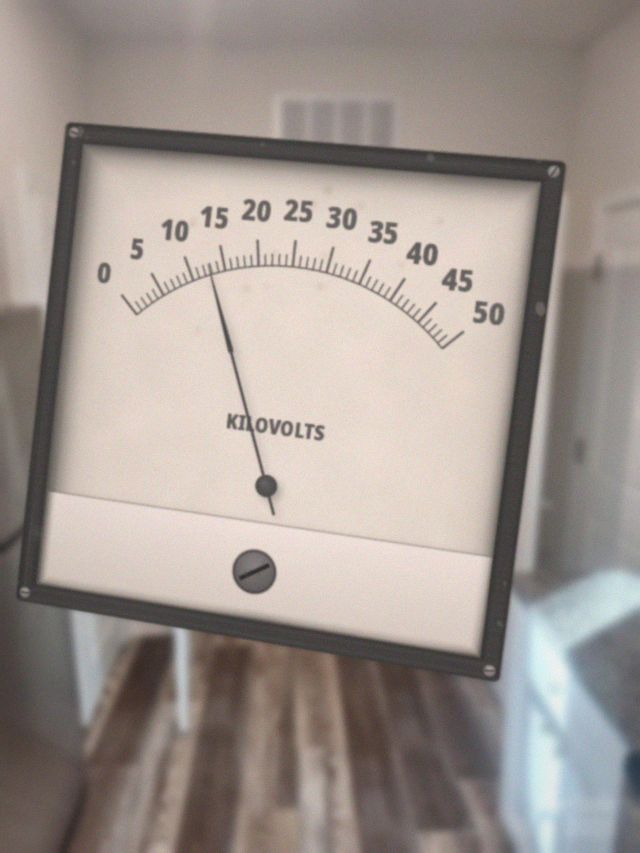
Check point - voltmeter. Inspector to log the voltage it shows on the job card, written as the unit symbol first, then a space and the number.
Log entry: kV 13
